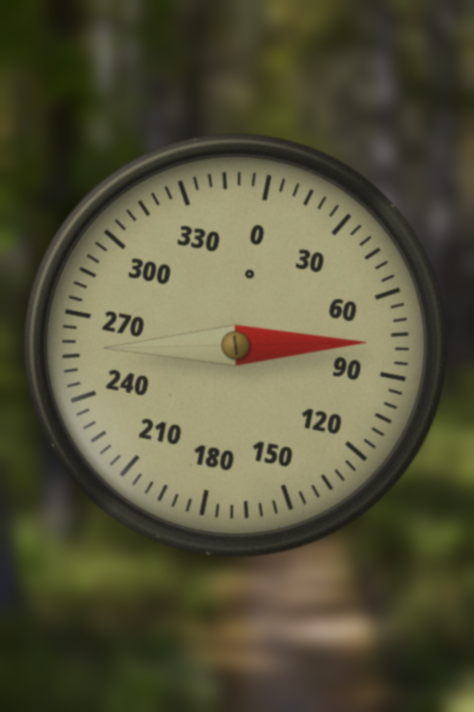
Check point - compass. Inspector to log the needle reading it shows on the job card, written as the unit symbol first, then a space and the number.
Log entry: ° 77.5
